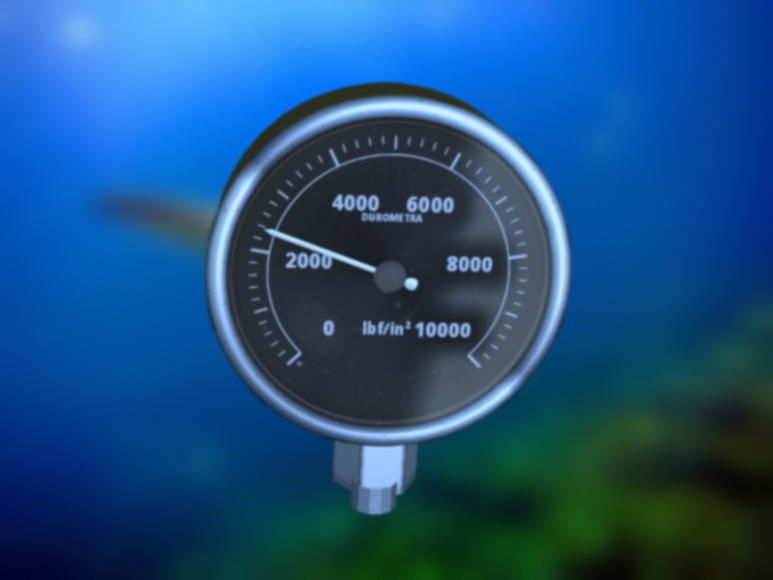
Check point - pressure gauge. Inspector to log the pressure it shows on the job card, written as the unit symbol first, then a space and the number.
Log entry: psi 2400
